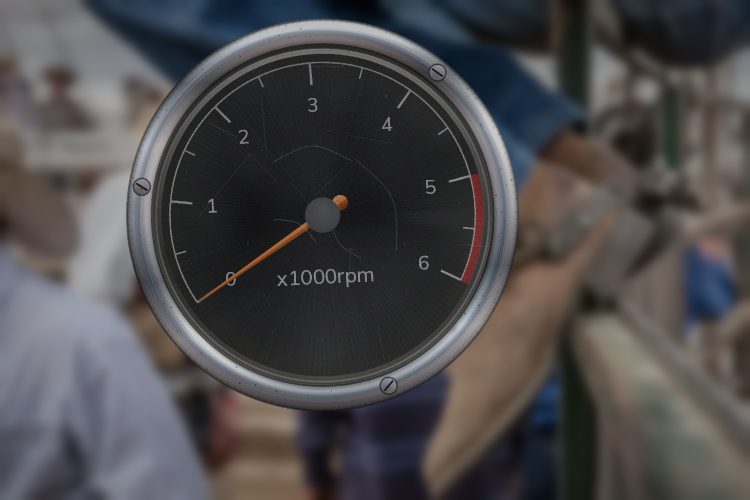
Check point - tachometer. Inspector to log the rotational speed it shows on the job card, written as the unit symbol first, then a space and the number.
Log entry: rpm 0
